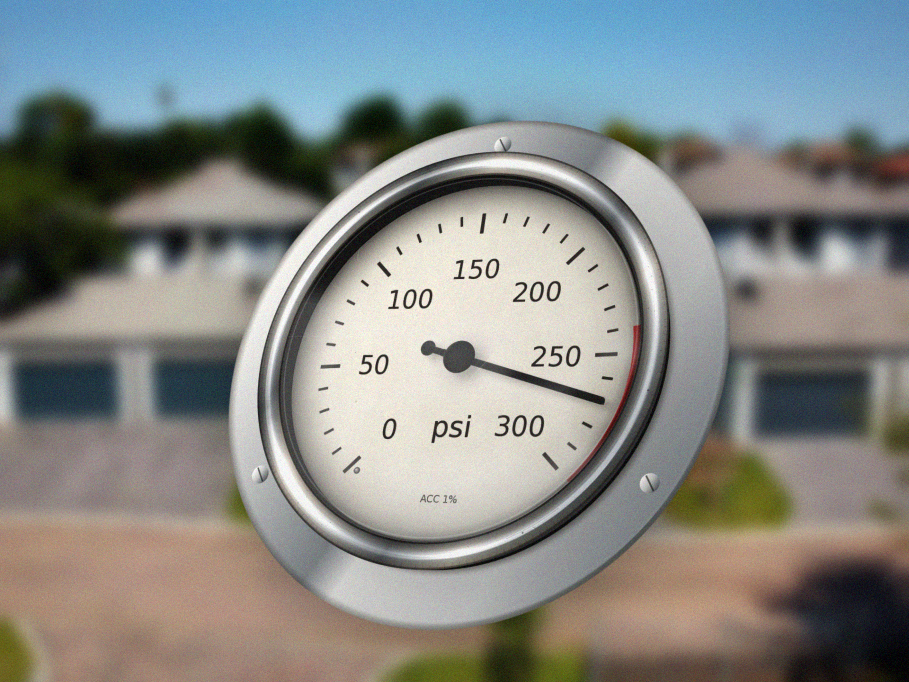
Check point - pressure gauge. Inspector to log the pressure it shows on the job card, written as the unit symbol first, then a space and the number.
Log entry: psi 270
